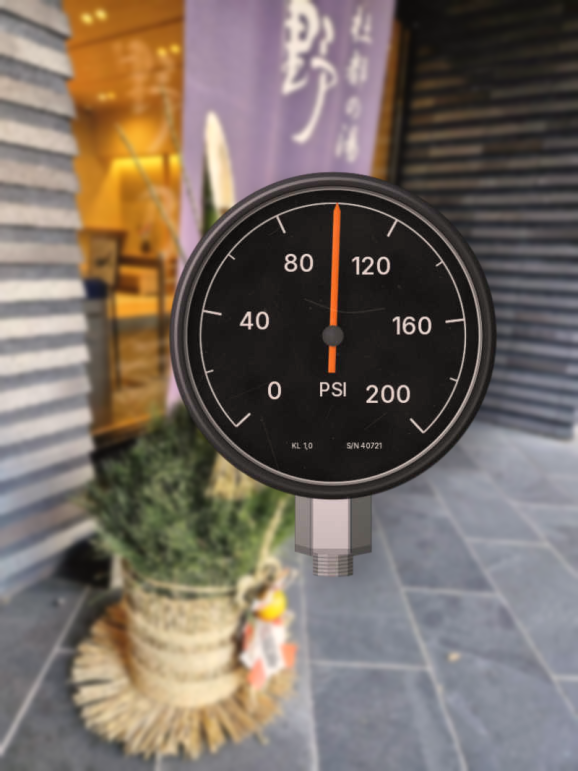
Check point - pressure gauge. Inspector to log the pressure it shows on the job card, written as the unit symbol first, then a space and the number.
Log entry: psi 100
